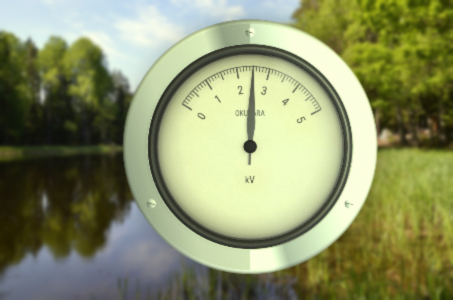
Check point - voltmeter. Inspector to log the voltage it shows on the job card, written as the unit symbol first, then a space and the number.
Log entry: kV 2.5
